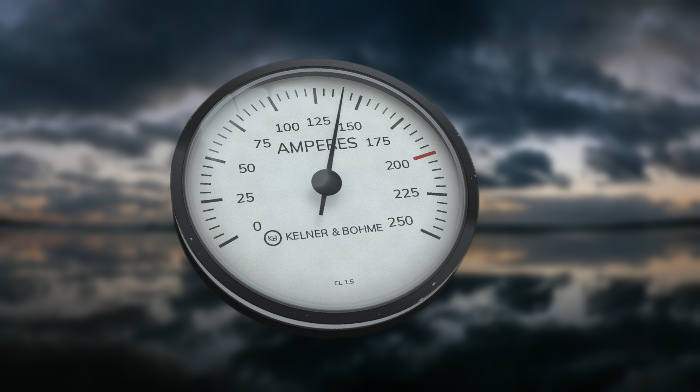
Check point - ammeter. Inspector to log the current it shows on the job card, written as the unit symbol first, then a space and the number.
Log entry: A 140
